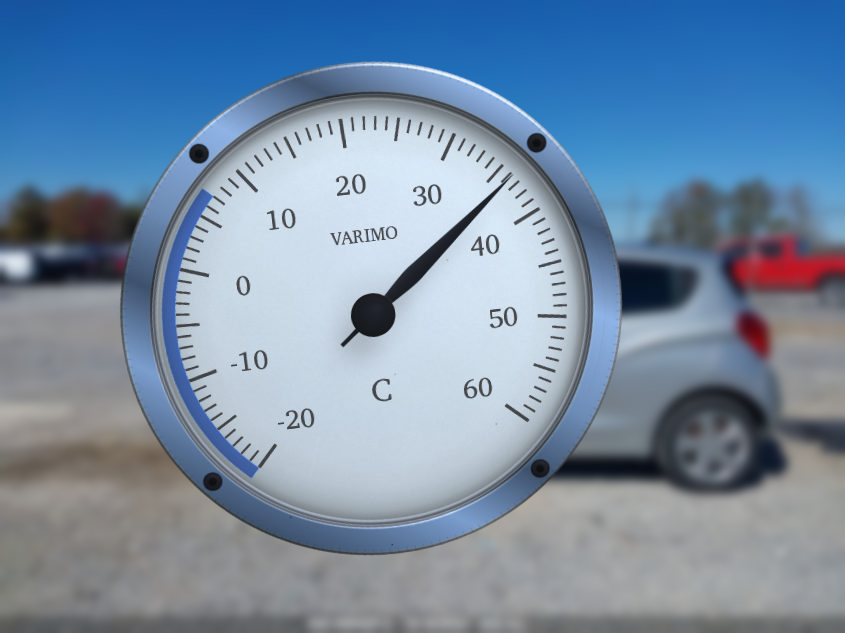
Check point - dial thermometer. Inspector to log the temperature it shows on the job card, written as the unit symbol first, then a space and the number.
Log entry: °C 36
